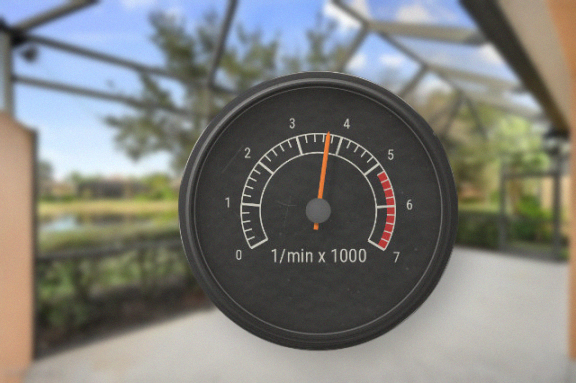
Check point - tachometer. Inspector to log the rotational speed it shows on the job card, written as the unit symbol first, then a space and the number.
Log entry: rpm 3700
